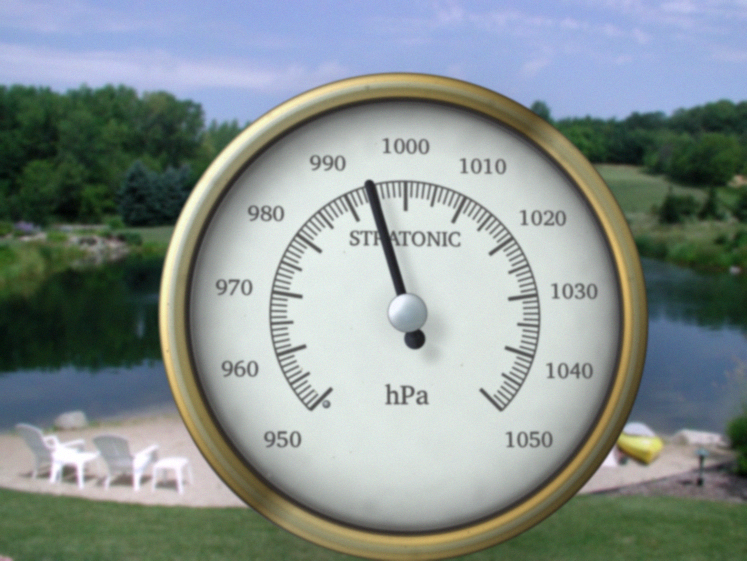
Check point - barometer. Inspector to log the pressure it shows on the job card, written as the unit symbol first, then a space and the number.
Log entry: hPa 994
